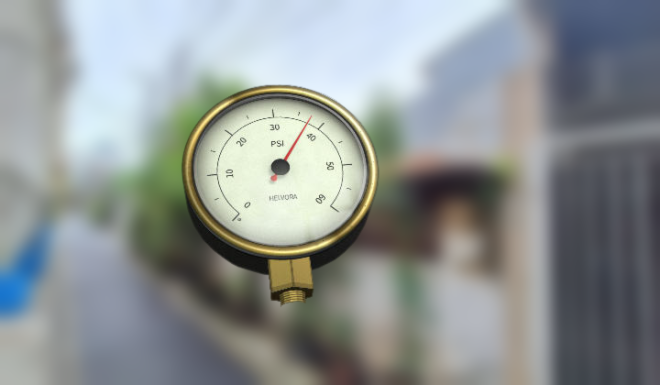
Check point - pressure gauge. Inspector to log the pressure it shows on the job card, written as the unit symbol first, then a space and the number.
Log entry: psi 37.5
